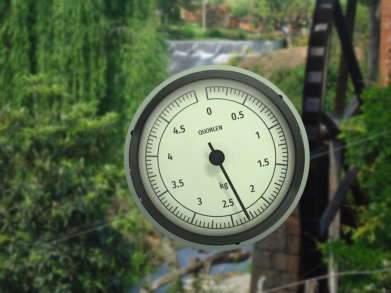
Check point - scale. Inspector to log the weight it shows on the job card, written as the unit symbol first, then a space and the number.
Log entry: kg 2.3
